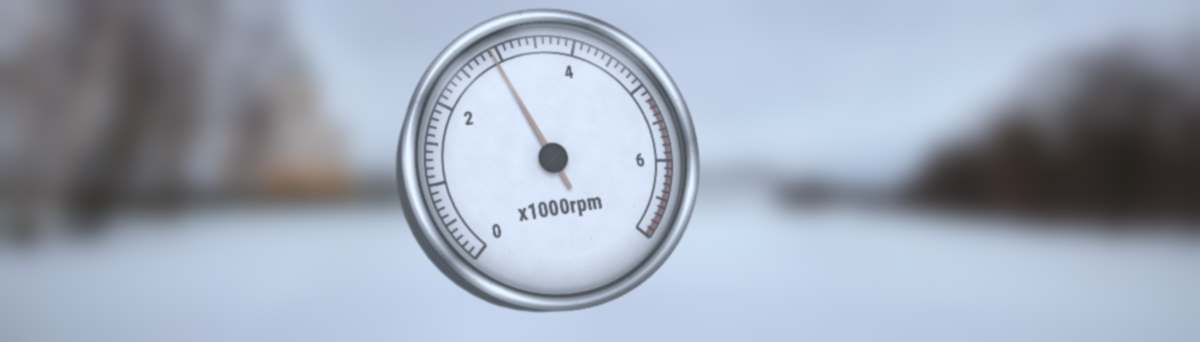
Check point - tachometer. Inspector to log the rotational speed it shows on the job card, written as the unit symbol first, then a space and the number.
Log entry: rpm 2900
